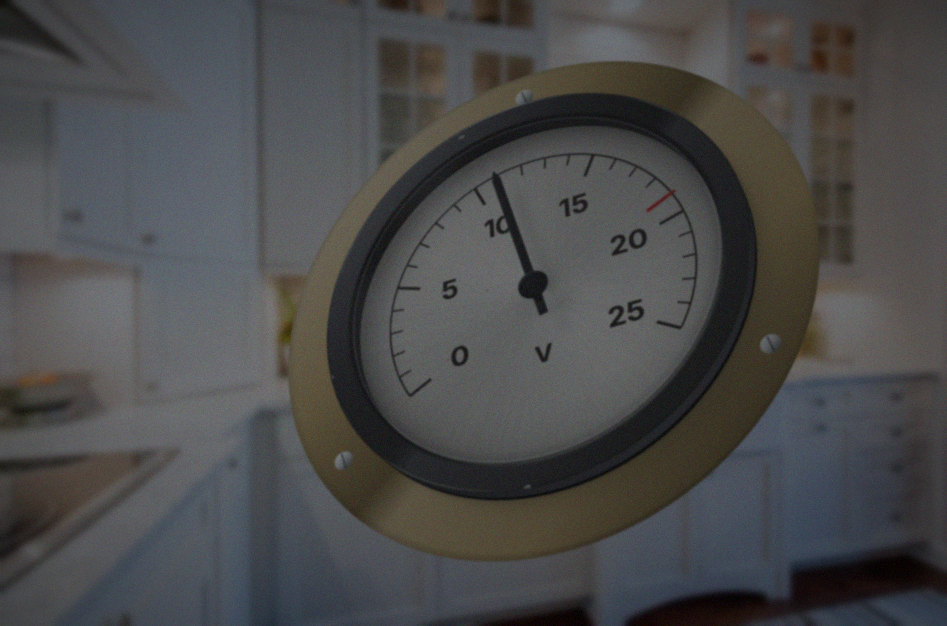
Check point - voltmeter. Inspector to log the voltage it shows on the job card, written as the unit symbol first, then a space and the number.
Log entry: V 11
